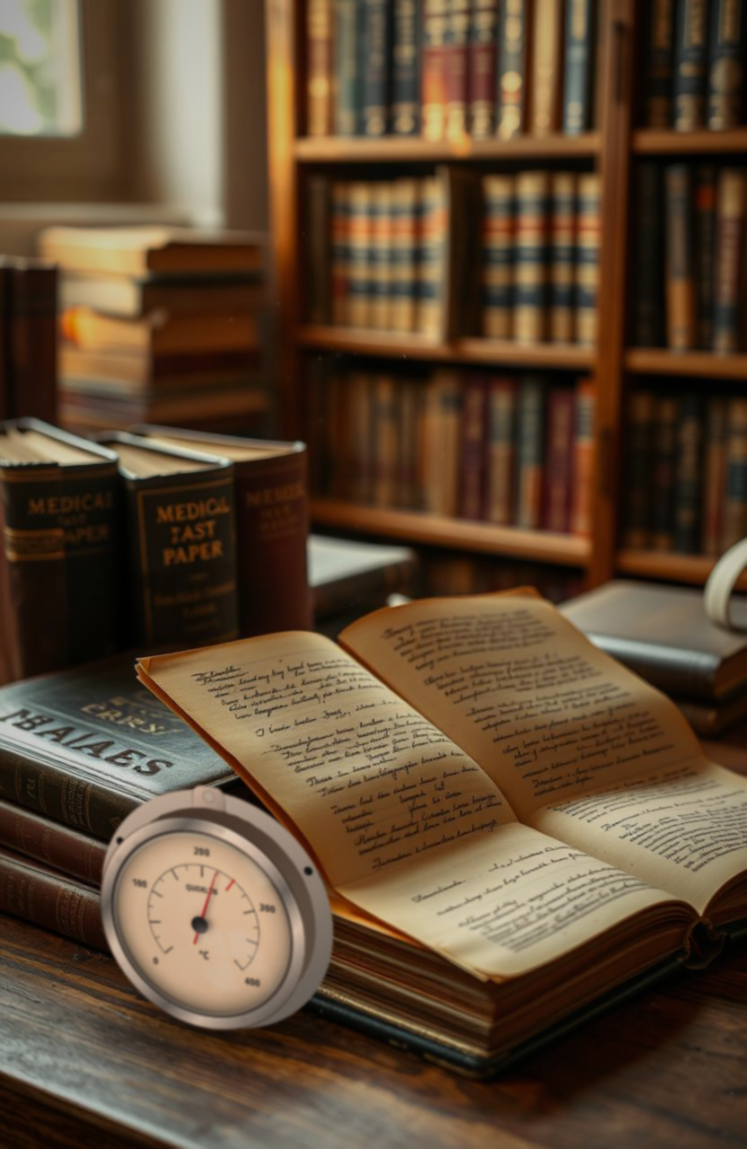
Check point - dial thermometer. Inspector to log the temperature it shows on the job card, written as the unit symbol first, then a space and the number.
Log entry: °C 225
